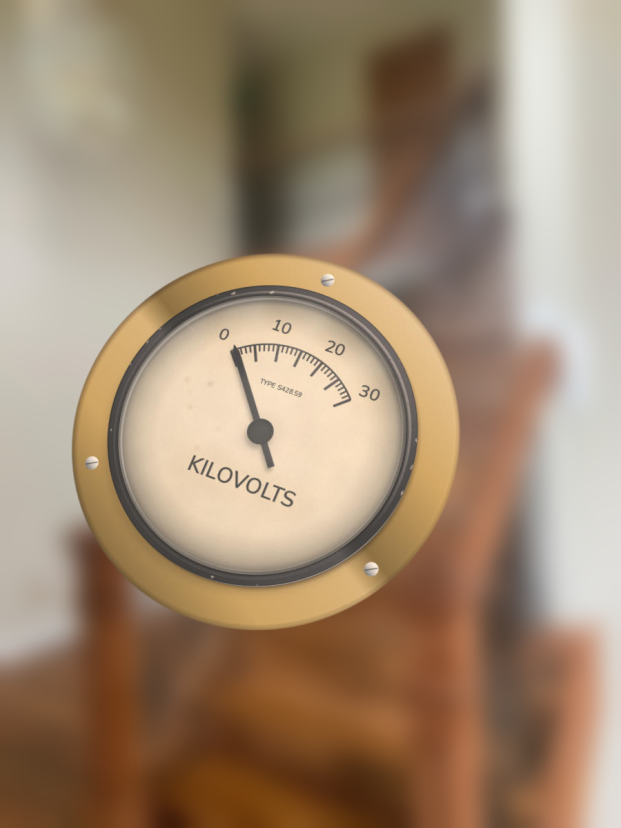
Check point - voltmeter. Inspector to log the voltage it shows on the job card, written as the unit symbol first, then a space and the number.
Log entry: kV 1
